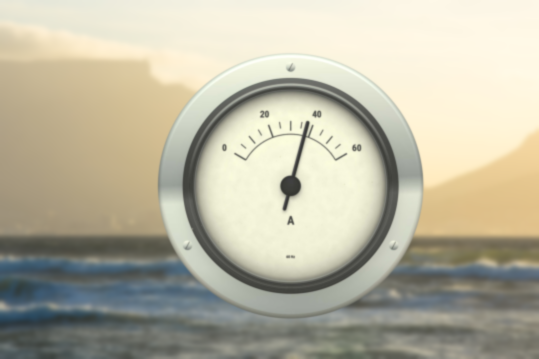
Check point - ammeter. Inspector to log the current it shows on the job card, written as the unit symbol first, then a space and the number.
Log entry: A 37.5
